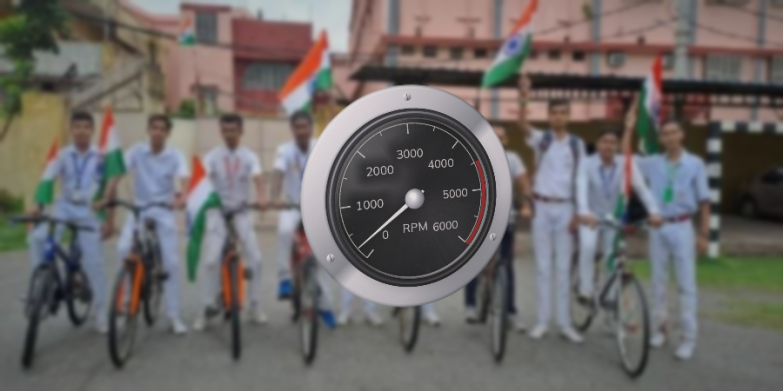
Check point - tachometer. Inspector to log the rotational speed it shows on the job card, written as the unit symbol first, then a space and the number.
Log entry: rpm 250
